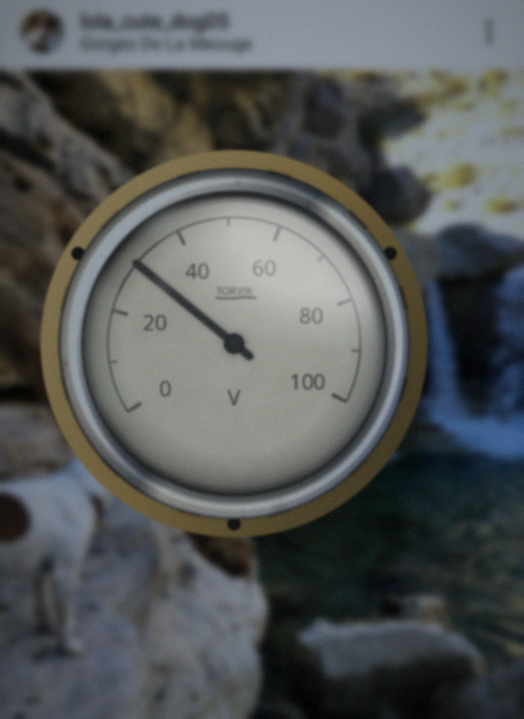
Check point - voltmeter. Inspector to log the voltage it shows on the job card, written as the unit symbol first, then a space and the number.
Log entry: V 30
